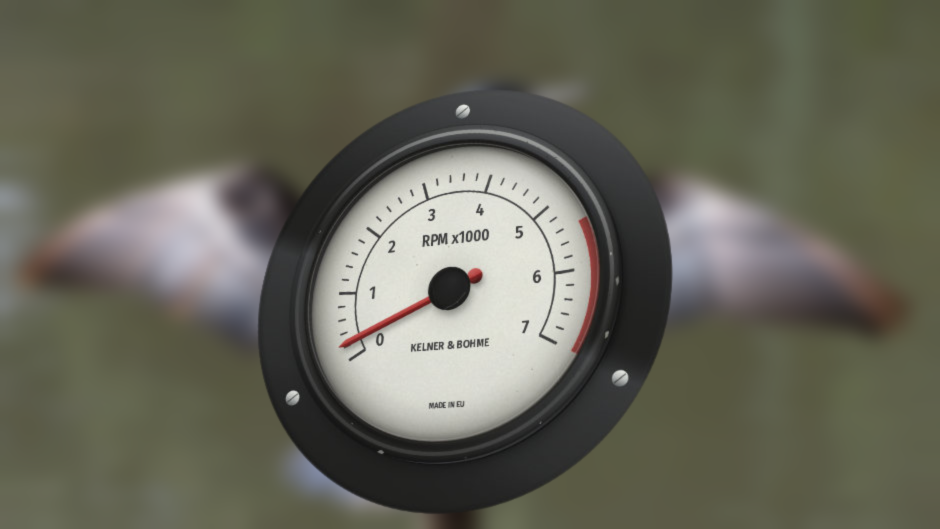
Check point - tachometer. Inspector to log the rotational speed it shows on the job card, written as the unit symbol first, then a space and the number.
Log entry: rpm 200
